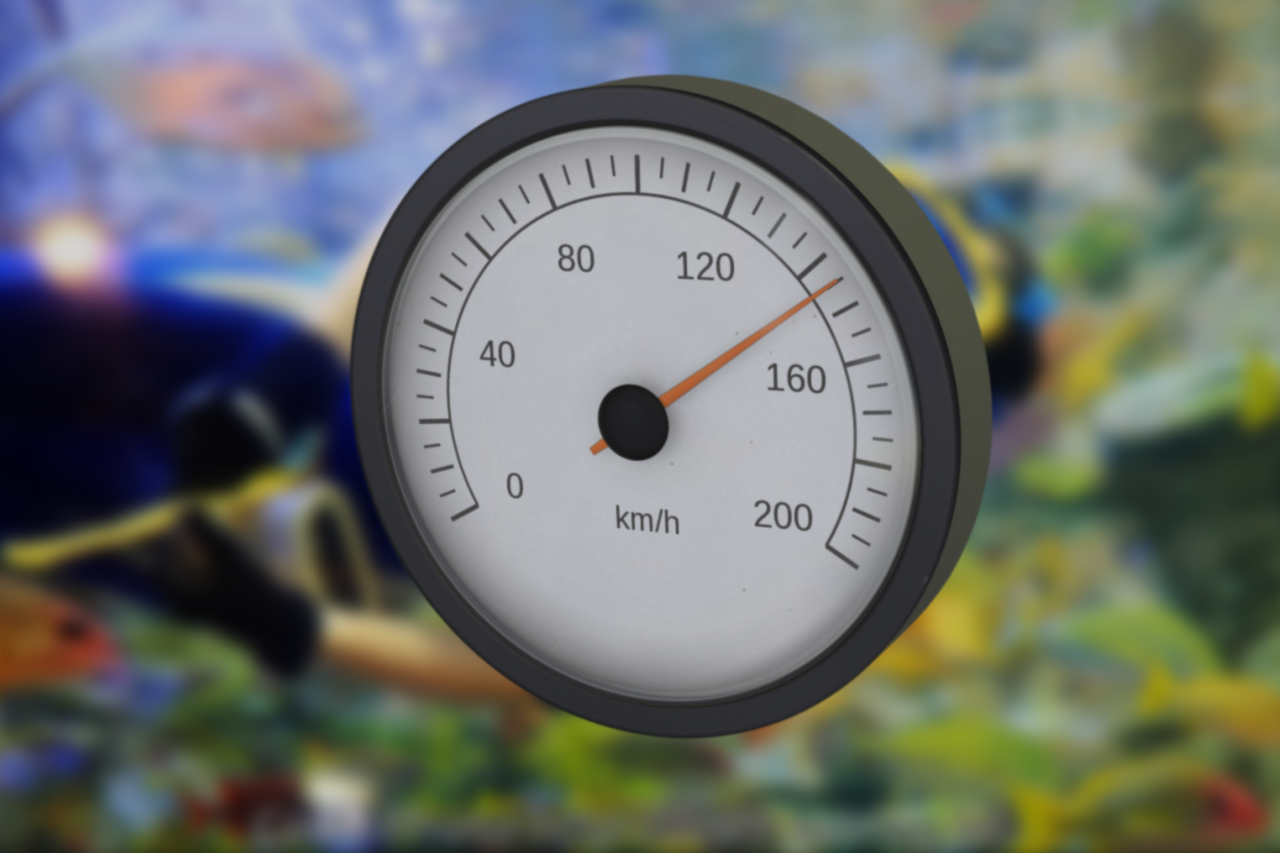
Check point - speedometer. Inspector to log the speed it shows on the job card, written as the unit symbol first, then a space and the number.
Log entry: km/h 145
